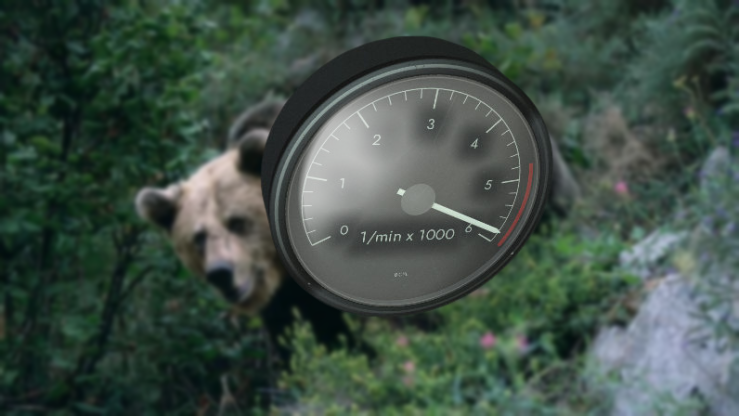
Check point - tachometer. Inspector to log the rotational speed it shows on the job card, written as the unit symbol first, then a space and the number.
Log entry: rpm 5800
